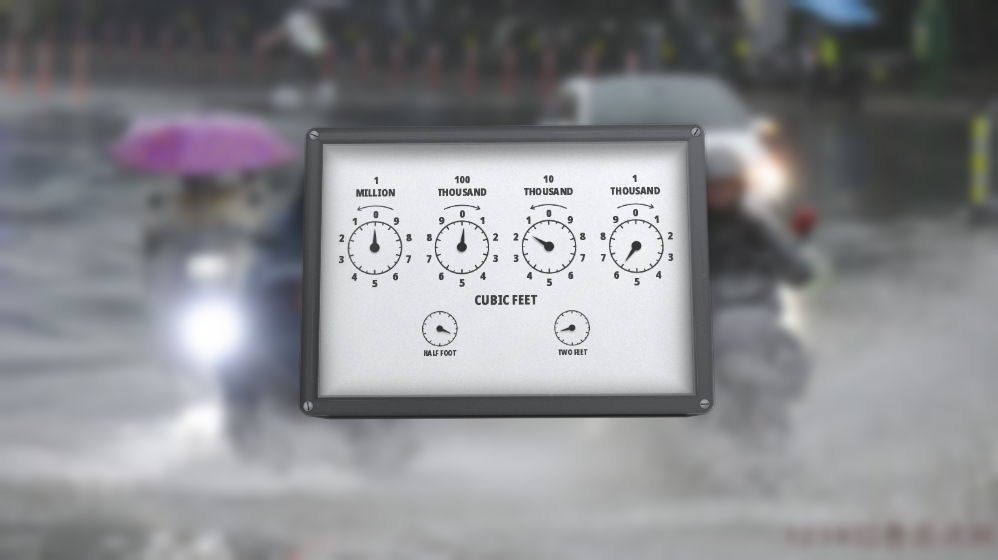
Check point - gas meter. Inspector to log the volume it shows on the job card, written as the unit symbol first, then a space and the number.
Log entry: ft³ 1600
